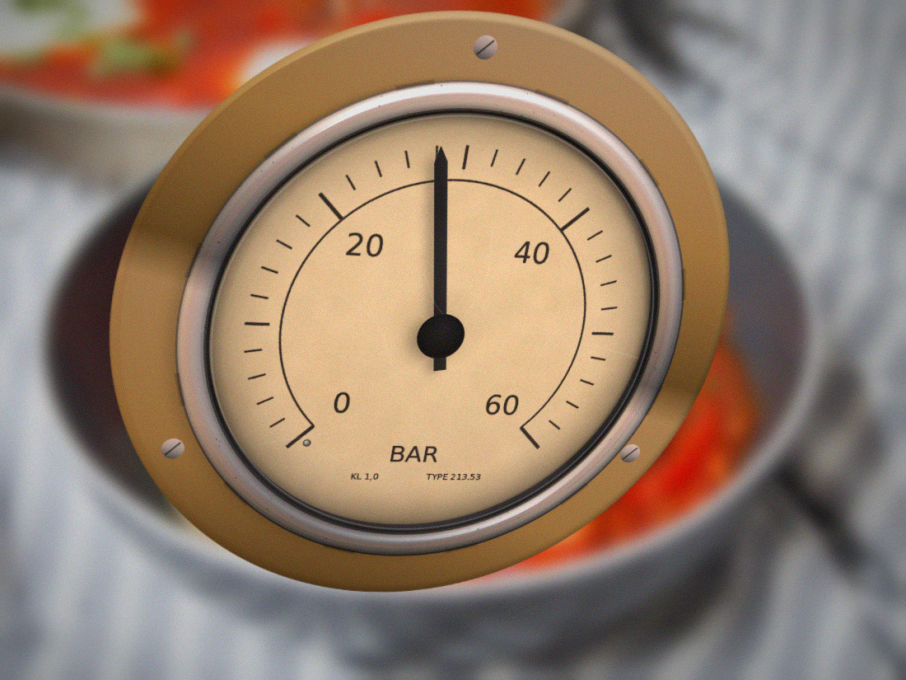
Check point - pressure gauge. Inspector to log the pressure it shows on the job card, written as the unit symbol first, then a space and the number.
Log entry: bar 28
